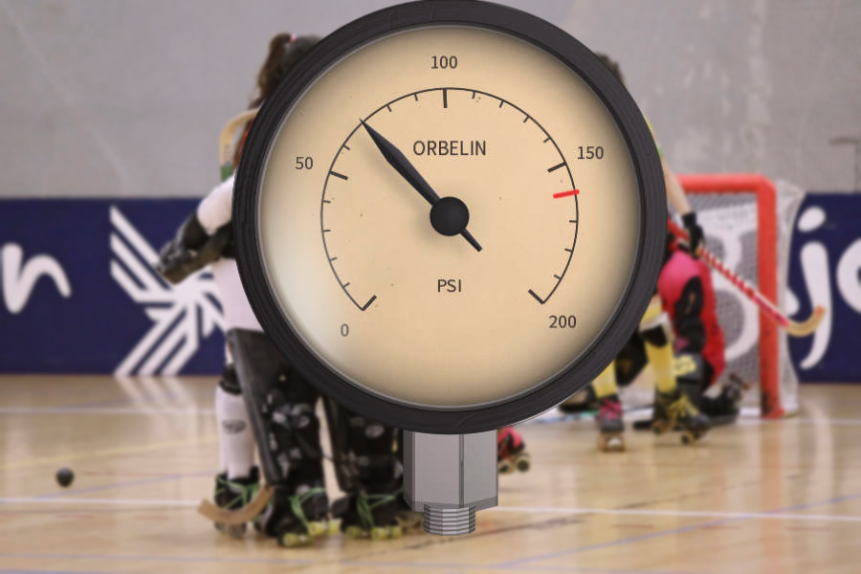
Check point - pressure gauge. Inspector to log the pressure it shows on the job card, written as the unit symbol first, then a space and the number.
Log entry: psi 70
